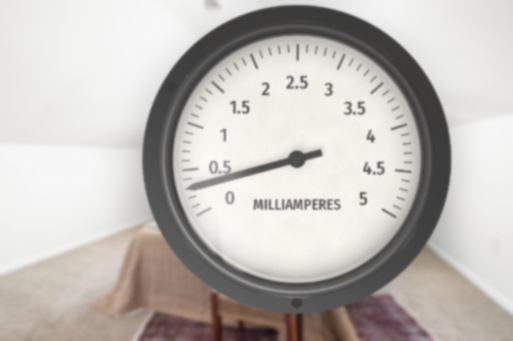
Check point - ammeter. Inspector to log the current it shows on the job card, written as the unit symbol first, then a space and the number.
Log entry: mA 0.3
